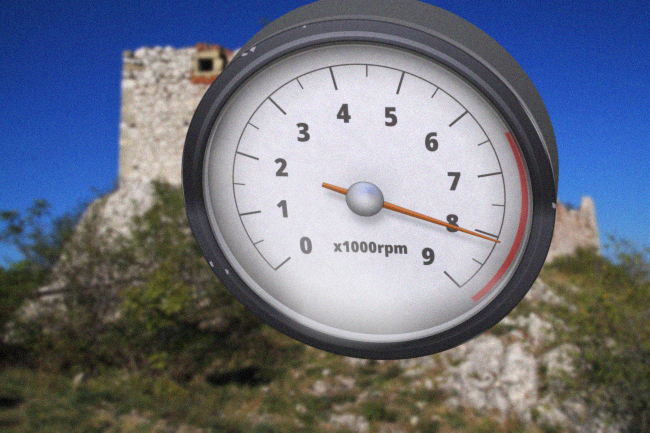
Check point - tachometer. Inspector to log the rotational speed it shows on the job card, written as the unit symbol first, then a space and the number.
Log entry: rpm 8000
